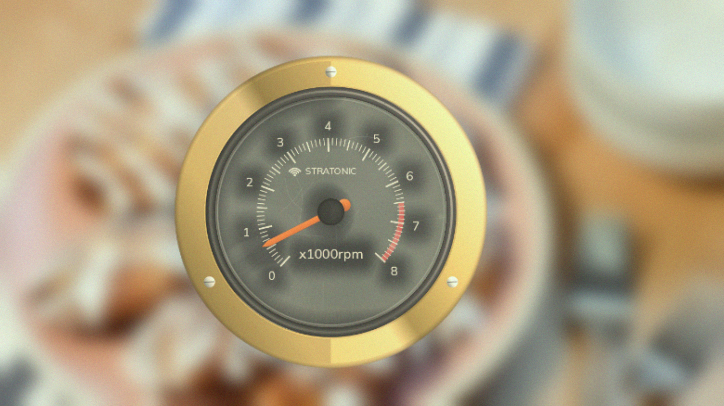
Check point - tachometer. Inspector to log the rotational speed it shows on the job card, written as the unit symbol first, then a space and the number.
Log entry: rpm 600
